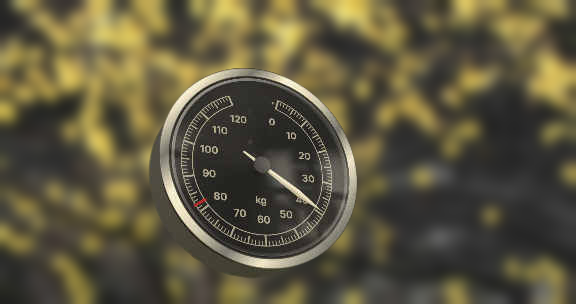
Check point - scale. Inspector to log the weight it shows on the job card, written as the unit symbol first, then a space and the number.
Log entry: kg 40
